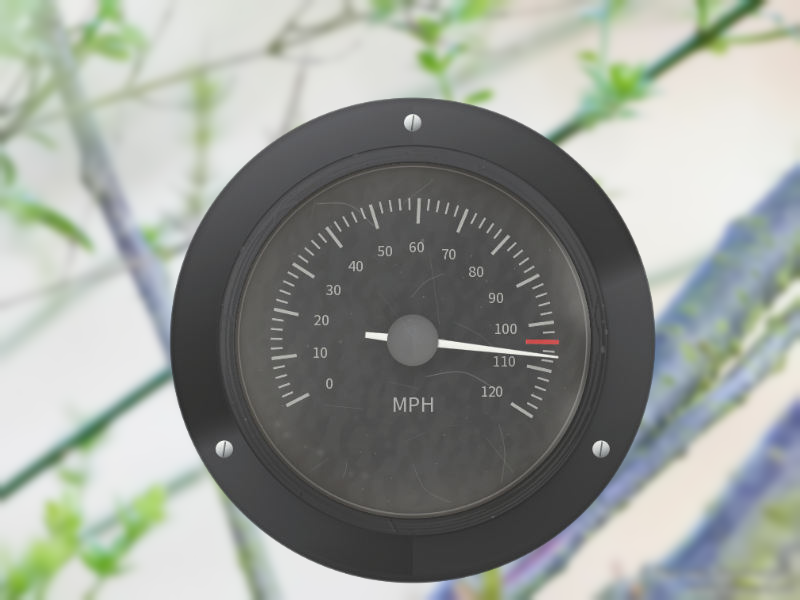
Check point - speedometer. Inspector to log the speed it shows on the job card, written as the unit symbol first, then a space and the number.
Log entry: mph 107
